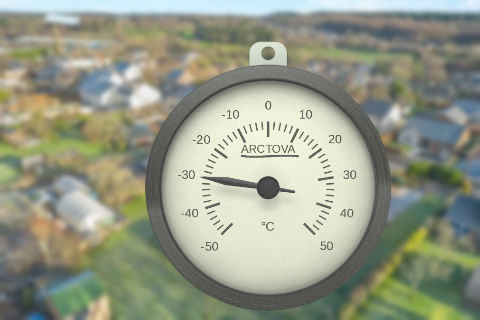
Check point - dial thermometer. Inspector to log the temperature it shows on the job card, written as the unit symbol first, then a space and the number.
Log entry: °C -30
